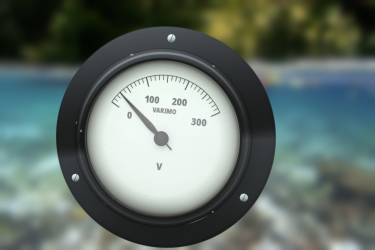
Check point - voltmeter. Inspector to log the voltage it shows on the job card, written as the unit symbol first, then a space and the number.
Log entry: V 30
